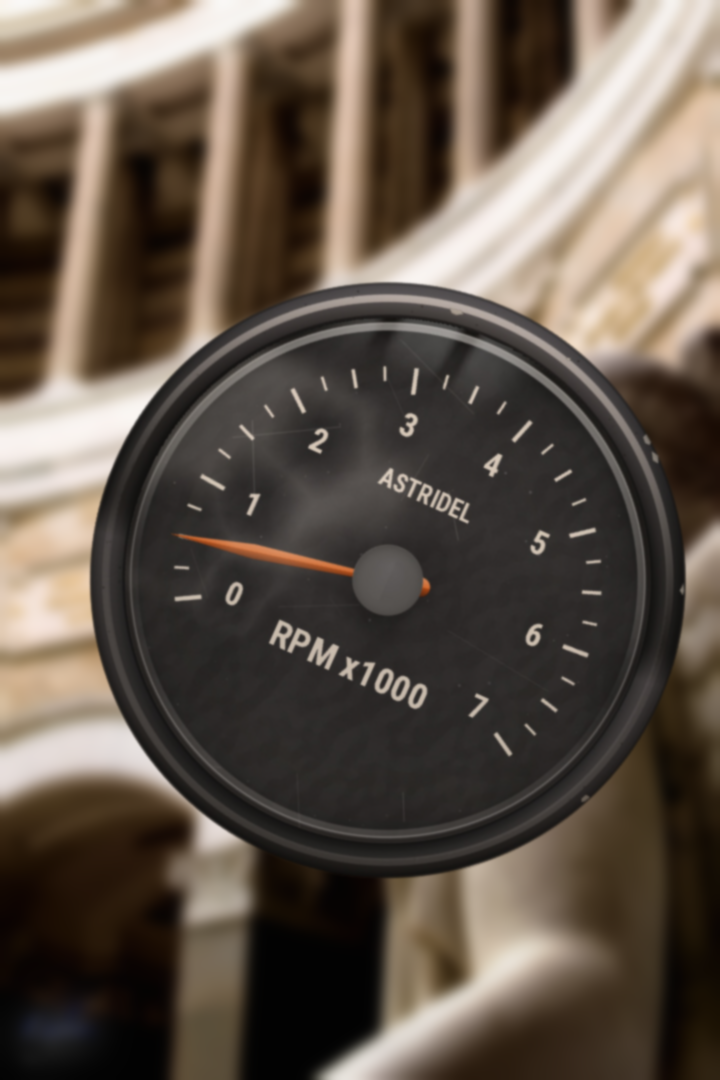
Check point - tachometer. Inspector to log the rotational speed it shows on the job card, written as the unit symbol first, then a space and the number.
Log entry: rpm 500
